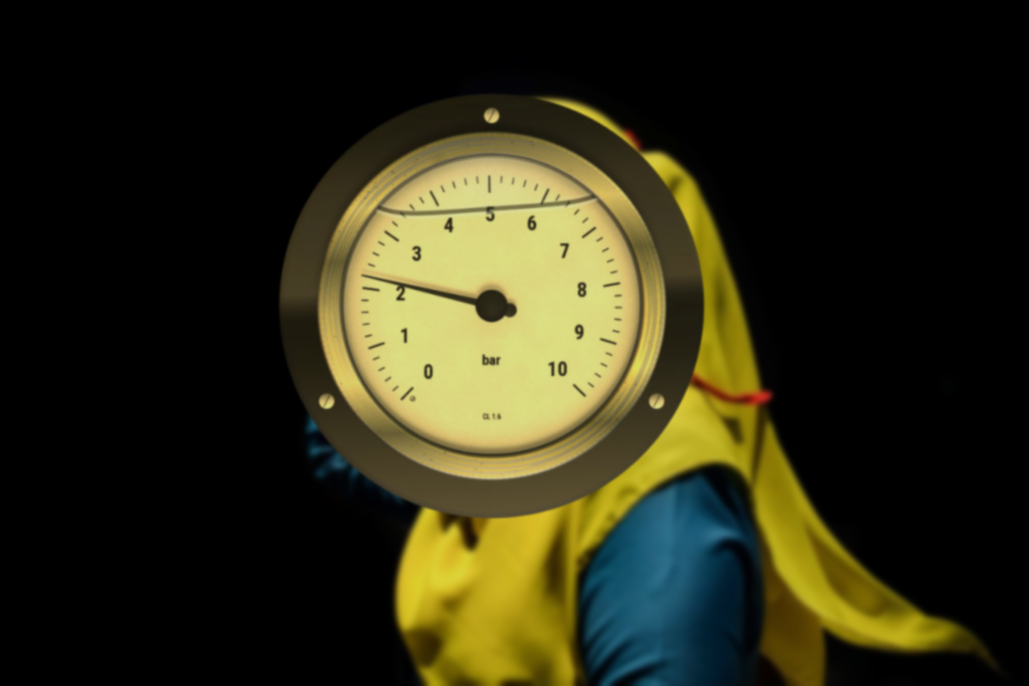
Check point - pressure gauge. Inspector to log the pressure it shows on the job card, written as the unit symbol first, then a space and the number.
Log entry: bar 2.2
